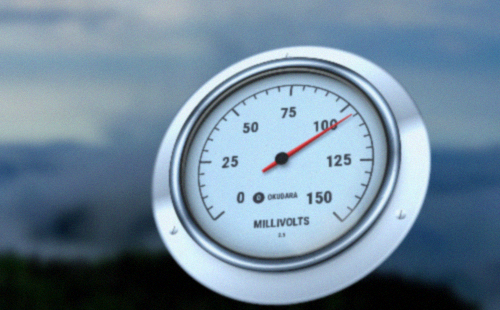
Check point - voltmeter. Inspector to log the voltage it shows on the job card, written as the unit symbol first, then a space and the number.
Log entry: mV 105
